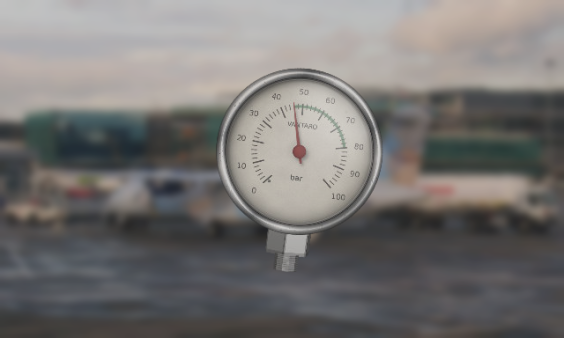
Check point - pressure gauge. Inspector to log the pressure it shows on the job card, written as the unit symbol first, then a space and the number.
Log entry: bar 46
